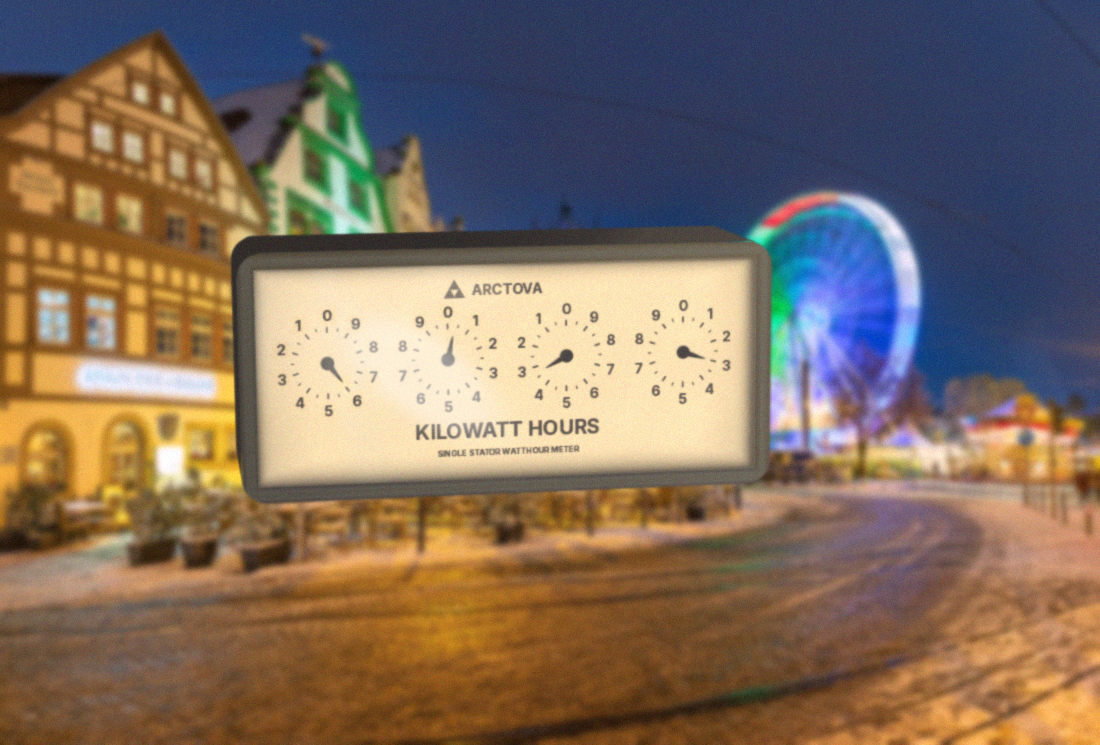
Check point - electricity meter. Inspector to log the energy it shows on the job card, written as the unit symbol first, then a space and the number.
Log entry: kWh 6033
